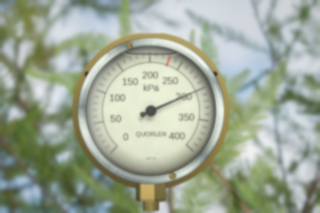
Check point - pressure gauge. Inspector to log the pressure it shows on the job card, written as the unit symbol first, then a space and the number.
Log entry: kPa 300
